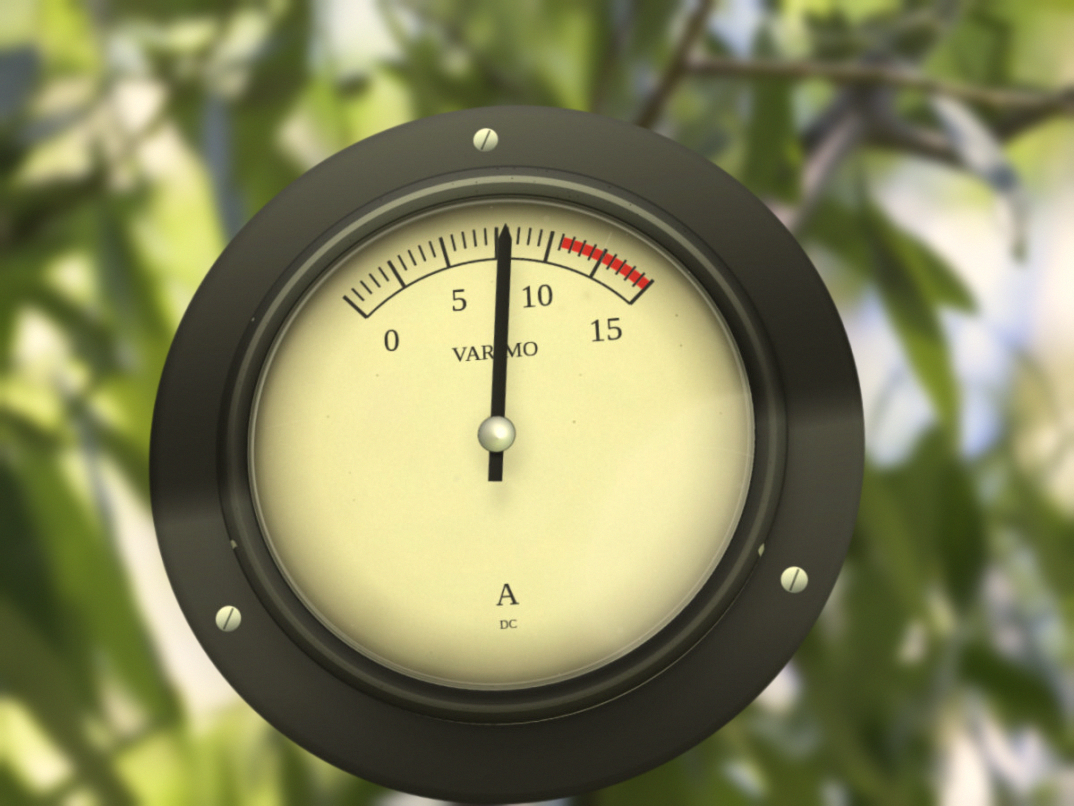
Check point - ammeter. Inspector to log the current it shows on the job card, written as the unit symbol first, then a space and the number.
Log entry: A 8
